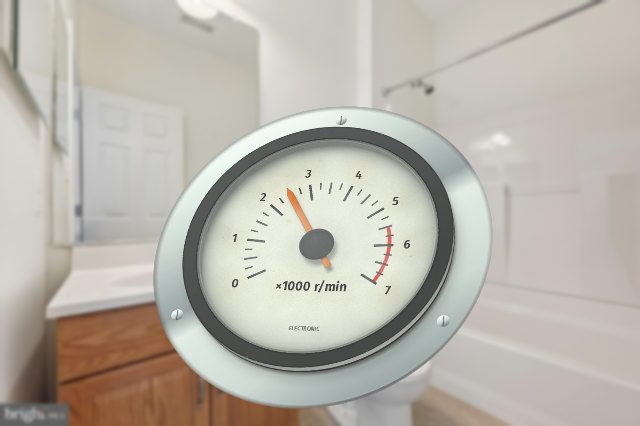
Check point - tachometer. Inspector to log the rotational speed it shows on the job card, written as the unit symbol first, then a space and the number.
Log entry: rpm 2500
